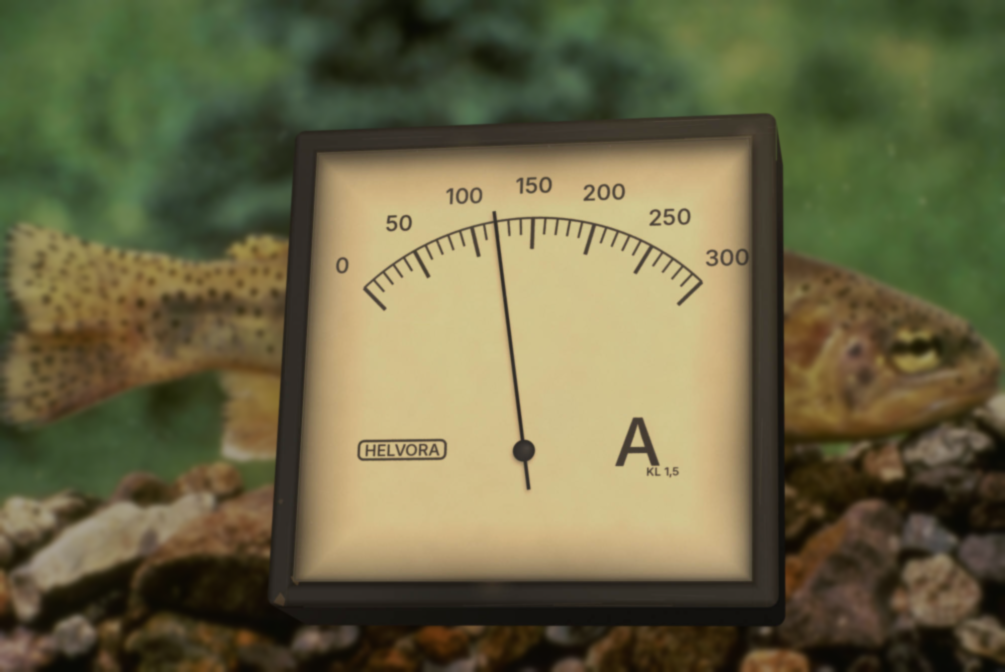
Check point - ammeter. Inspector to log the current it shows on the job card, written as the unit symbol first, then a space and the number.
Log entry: A 120
